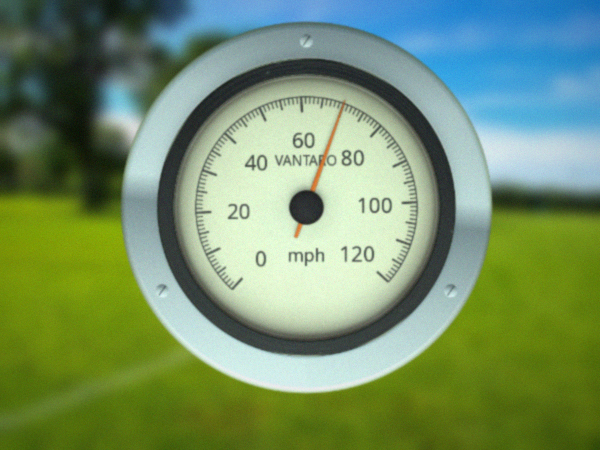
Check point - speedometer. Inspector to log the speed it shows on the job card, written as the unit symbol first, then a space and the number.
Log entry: mph 70
